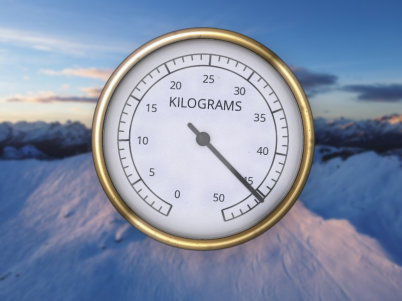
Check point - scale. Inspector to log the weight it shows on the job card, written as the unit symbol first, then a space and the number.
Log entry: kg 45.5
